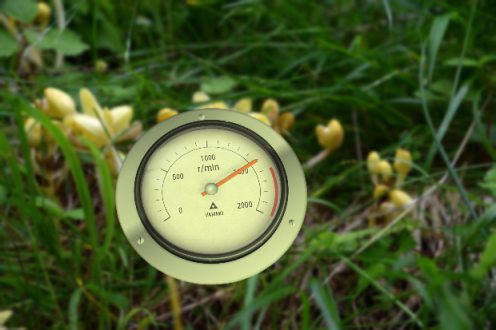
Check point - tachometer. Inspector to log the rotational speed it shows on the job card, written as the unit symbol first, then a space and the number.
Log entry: rpm 1500
